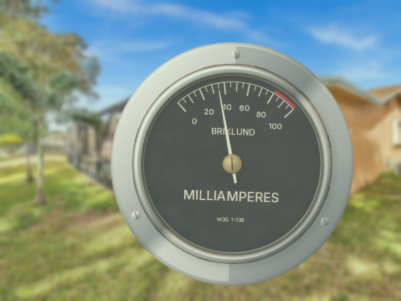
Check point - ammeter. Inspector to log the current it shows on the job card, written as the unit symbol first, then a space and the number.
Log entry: mA 35
